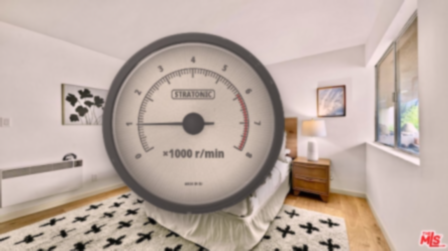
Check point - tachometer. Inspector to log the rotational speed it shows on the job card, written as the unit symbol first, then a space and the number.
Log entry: rpm 1000
